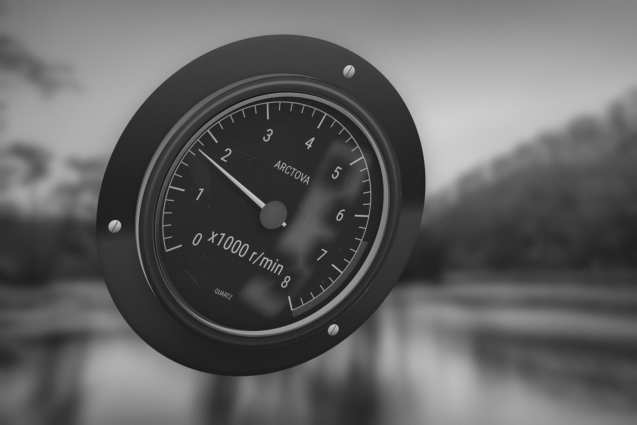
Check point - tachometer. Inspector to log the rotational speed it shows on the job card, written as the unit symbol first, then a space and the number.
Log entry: rpm 1700
